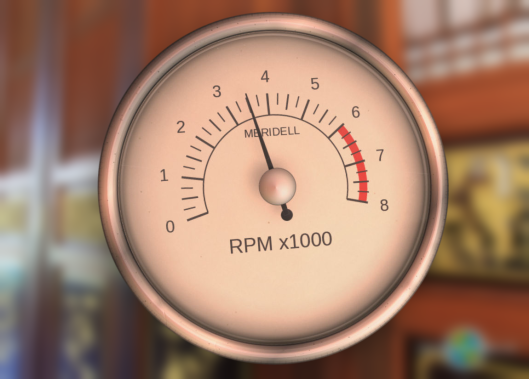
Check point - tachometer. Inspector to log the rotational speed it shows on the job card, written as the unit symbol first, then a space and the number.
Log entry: rpm 3500
